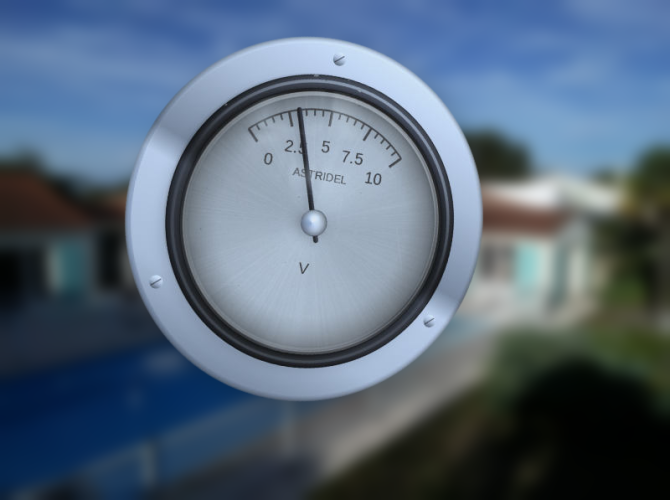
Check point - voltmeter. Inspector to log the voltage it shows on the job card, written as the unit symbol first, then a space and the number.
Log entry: V 3
